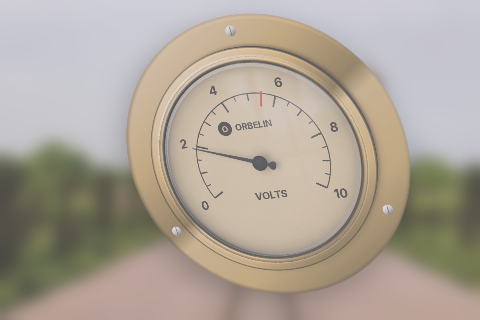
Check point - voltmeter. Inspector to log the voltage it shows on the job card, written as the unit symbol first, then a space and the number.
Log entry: V 2
